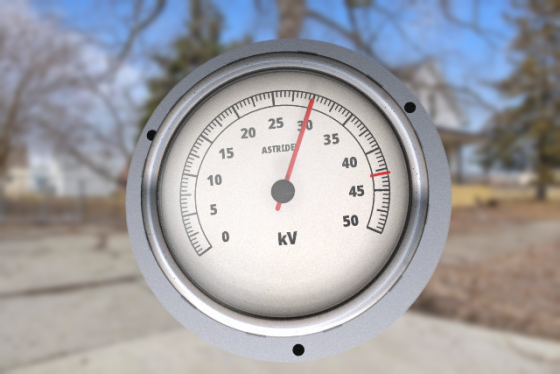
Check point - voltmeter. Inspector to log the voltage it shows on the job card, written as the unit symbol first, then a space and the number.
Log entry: kV 30
